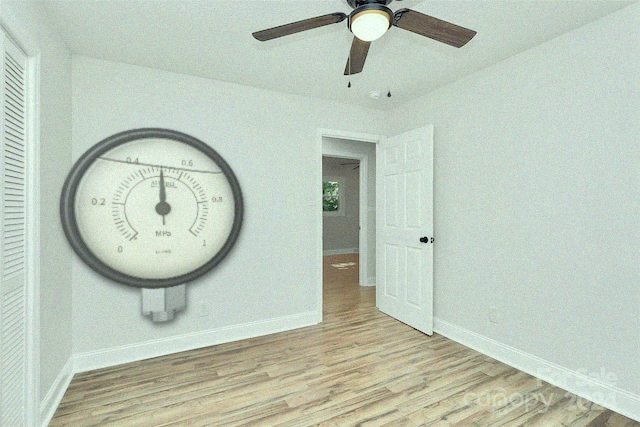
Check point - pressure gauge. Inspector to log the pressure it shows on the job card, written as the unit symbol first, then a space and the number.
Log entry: MPa 0.5
